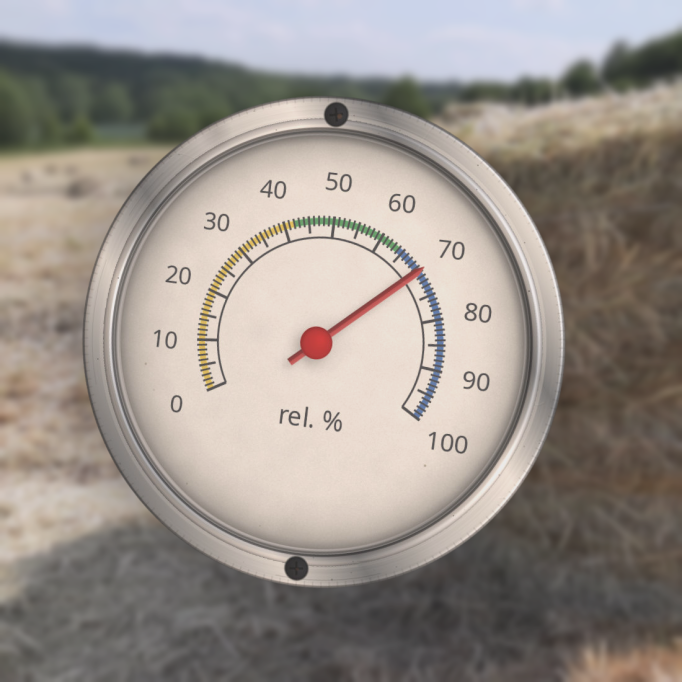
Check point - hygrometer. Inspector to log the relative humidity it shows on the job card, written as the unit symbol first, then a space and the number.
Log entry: % 70
